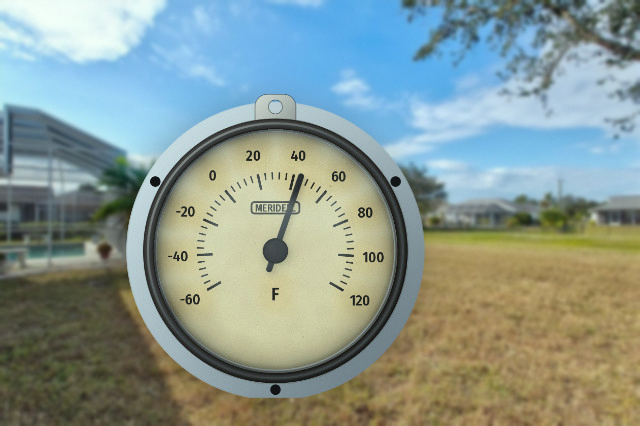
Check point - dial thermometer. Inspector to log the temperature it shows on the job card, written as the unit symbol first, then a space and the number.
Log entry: °F 44
